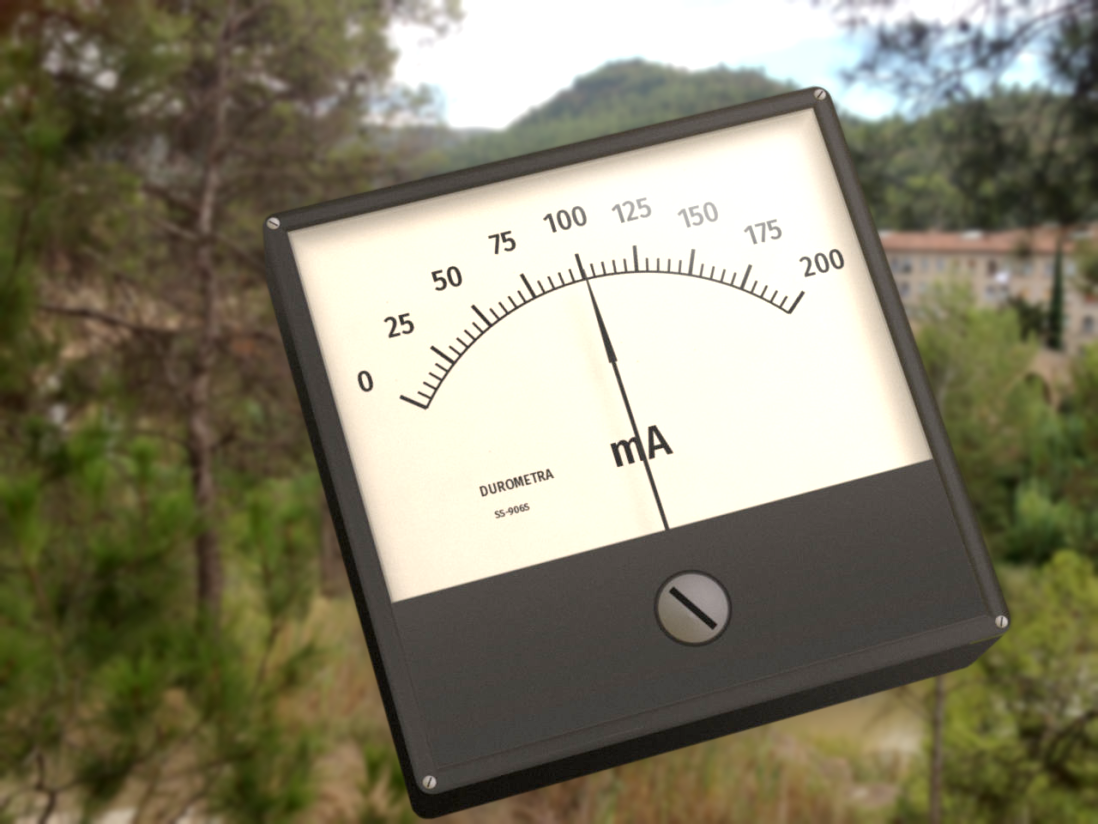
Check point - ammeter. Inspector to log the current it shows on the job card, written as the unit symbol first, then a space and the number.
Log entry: mA 100
